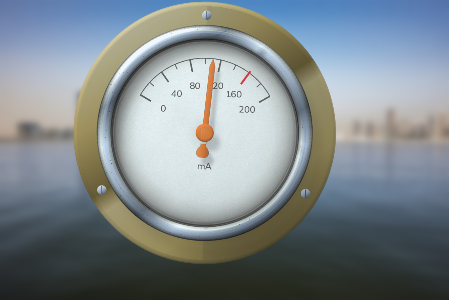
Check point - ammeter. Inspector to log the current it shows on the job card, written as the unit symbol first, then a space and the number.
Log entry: mA 110
